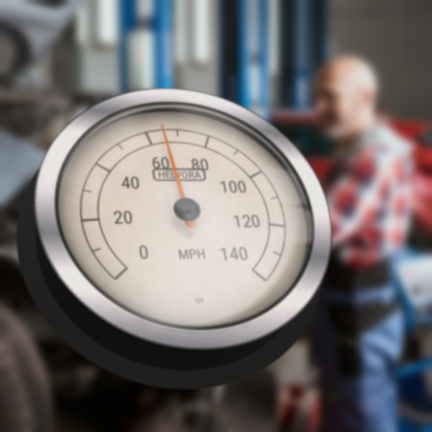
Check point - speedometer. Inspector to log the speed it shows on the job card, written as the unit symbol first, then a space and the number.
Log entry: mph 65
